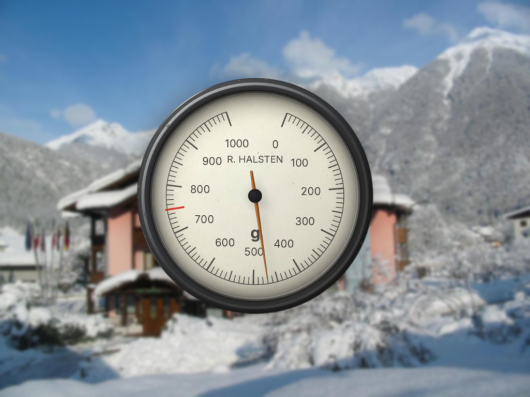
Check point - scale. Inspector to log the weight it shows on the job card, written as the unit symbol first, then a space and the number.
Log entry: g 470
